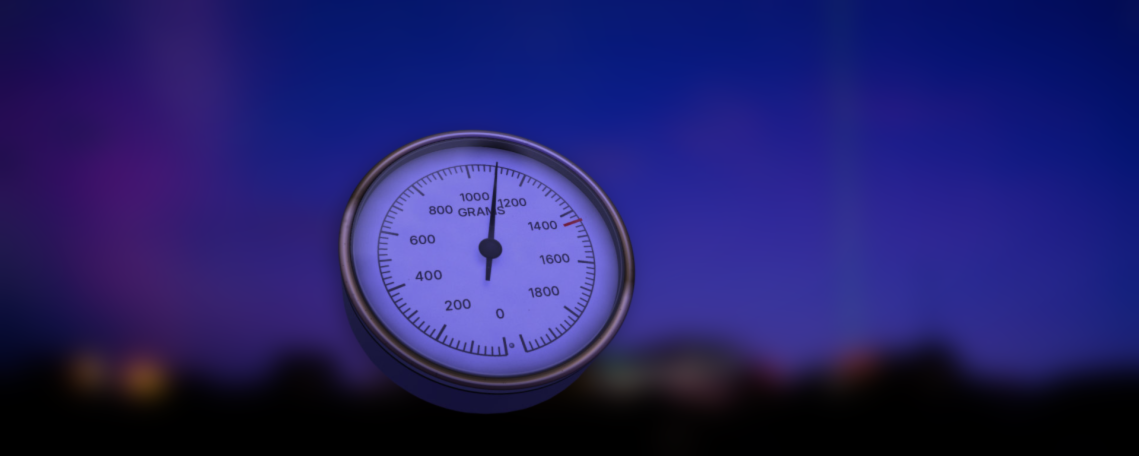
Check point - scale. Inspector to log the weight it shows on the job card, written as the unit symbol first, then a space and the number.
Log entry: g 1100
